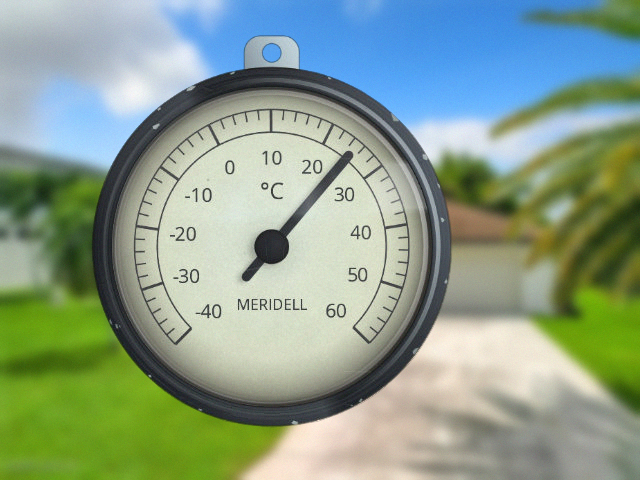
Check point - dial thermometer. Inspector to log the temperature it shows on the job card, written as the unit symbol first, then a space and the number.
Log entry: °C 25
